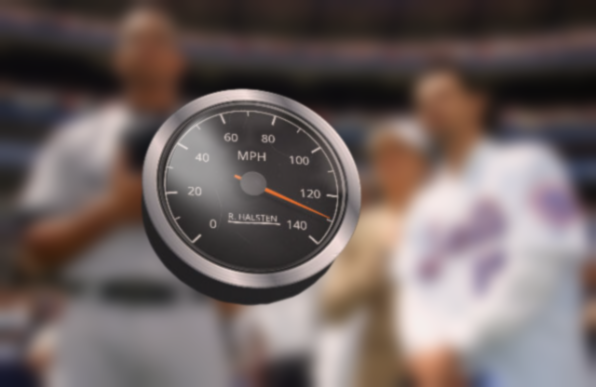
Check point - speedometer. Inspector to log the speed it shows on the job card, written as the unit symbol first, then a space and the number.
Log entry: mph 130
